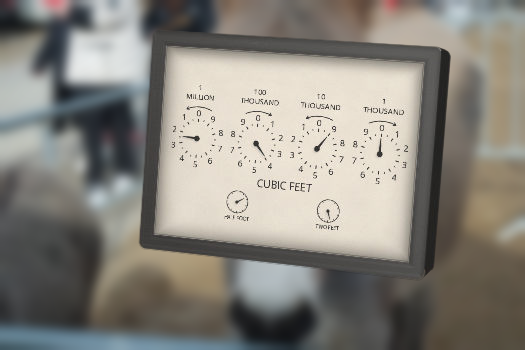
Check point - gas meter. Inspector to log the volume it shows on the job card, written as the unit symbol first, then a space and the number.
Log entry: ft³ 239000
